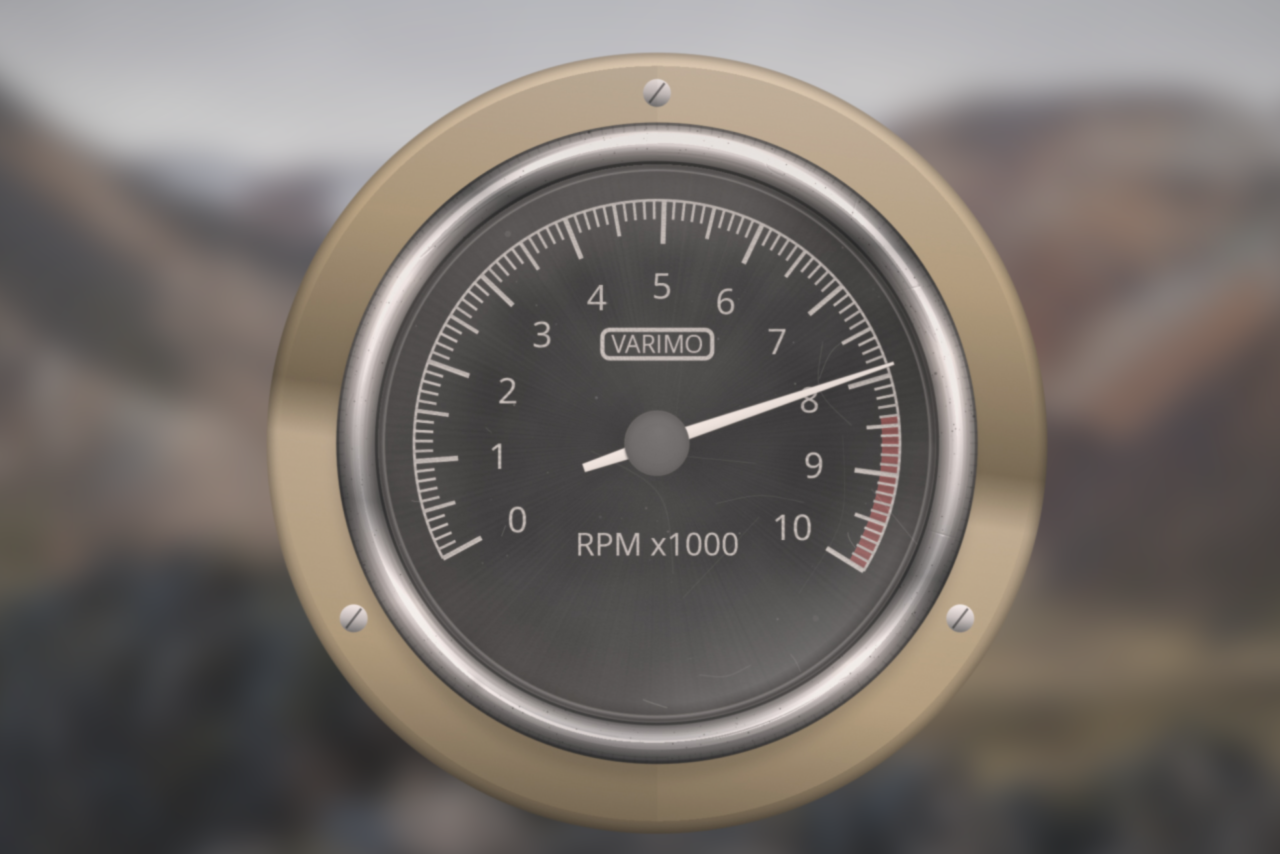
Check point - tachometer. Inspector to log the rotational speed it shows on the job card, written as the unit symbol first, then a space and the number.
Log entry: rpm 7900
